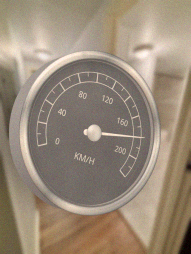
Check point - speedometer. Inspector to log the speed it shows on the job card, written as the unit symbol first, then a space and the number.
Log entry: km/h 180
